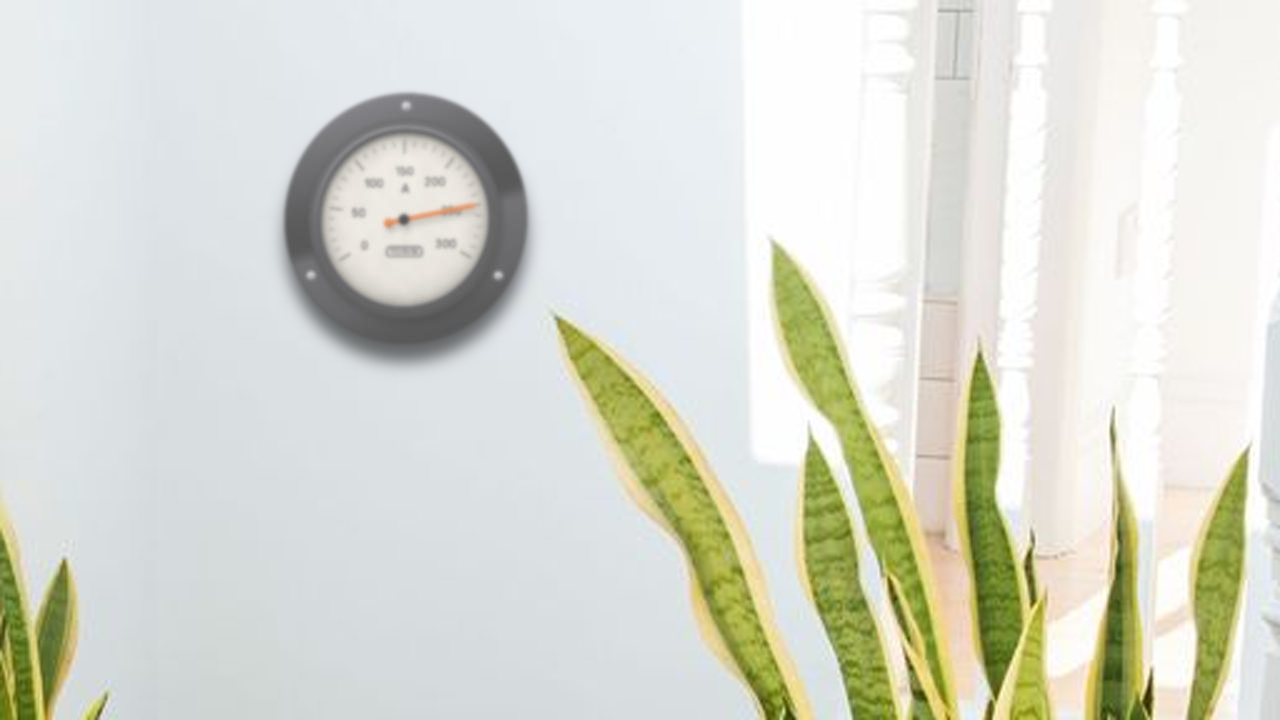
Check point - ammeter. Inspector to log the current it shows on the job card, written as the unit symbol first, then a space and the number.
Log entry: A 250
